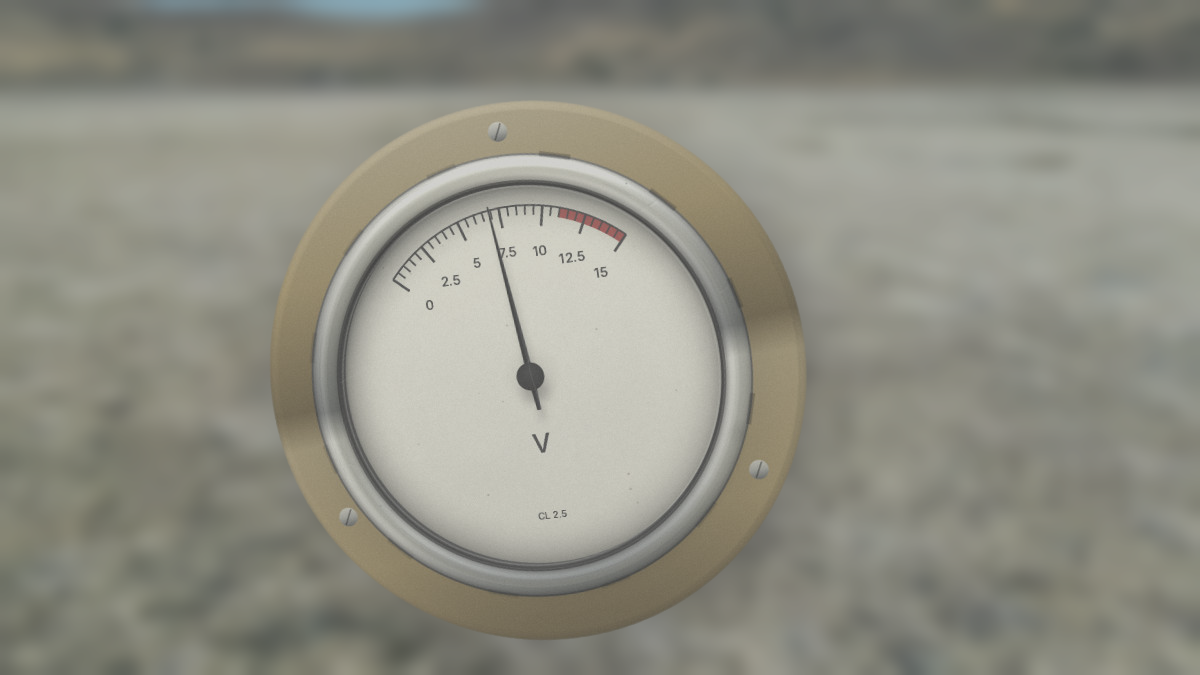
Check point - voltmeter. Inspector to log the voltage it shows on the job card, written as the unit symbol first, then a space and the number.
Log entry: V 7
